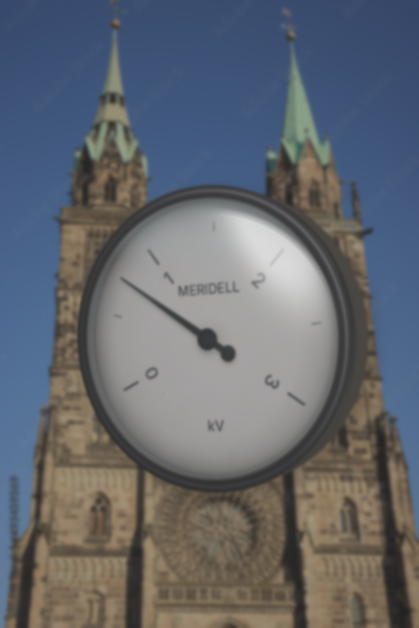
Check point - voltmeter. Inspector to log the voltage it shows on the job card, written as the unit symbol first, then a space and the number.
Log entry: kV 0.75
